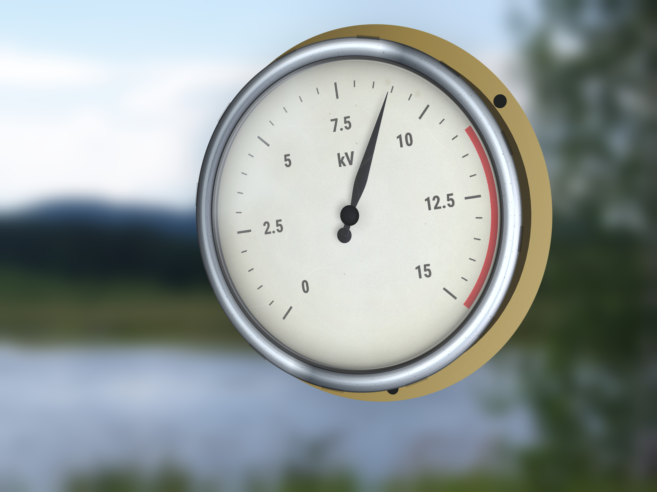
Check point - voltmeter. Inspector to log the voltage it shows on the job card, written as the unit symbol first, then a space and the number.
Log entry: kV 9
